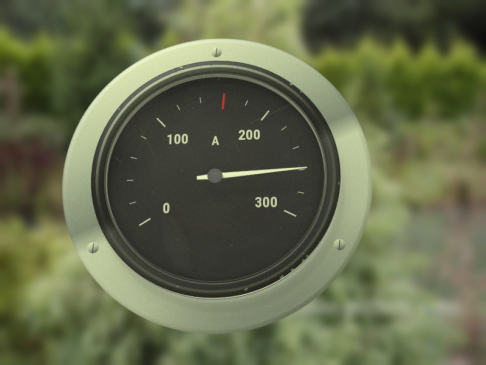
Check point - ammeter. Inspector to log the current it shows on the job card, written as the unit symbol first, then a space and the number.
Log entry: A 260
